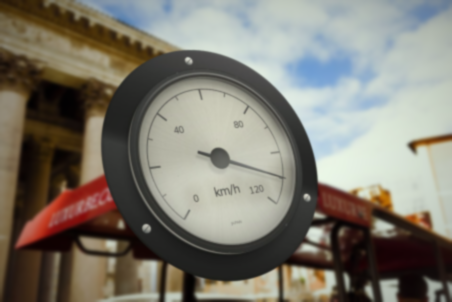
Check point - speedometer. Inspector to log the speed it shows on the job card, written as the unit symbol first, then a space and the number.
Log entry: km/h 110
